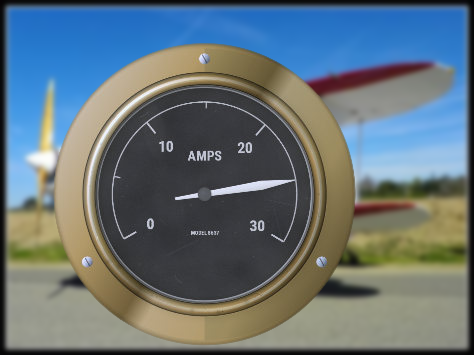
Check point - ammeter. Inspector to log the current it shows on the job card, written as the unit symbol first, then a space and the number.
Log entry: A 25
